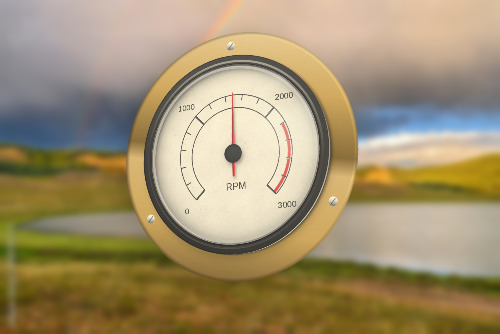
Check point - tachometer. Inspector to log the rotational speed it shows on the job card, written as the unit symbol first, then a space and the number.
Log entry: rpm 1500
